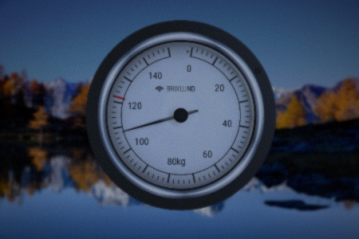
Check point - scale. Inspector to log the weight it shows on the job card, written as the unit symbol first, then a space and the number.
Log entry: kg 108
